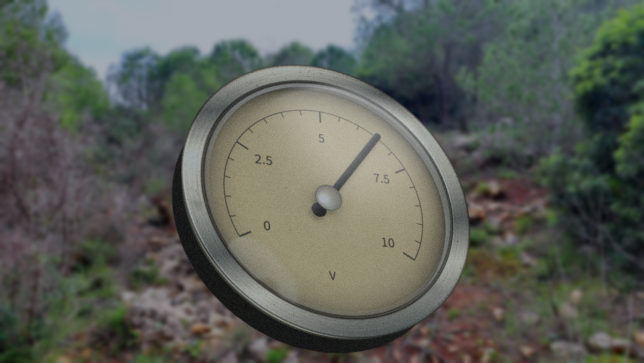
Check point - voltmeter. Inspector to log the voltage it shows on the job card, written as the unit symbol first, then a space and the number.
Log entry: V 6.5
